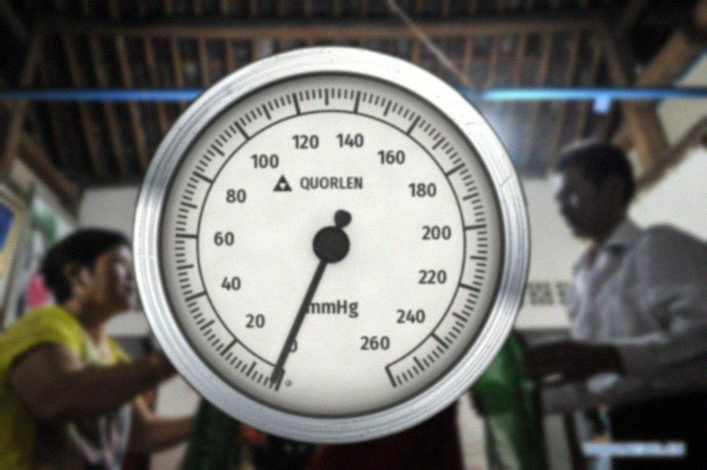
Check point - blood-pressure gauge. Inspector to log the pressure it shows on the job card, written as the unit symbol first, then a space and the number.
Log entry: mmHg 2
